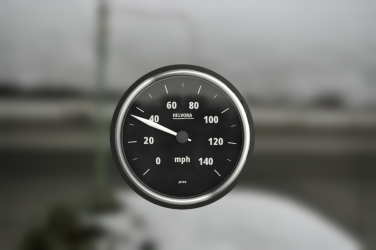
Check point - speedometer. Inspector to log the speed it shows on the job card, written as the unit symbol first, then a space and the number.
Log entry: mph 35
